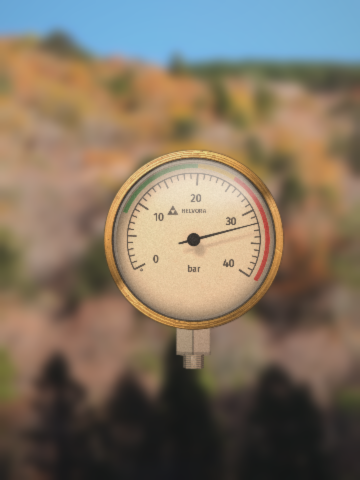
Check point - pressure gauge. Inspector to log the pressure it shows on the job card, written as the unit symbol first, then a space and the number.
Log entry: bar 32
